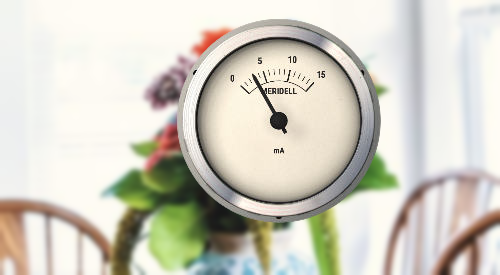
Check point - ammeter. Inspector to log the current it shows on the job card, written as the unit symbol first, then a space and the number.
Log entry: mA 3
